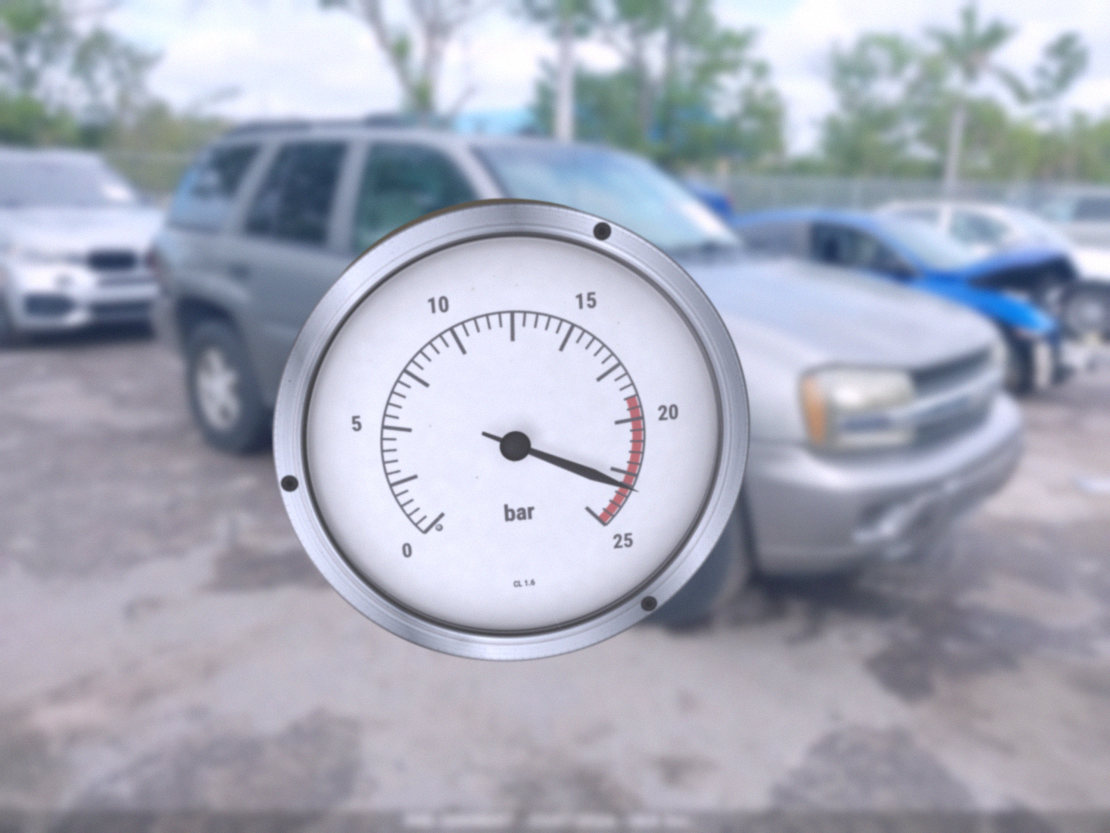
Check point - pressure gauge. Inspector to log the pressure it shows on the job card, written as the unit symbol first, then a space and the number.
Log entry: bar 23
